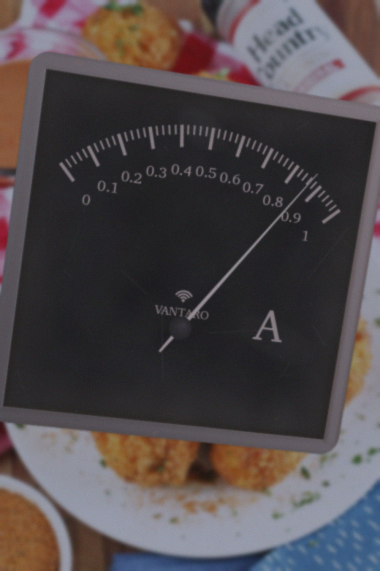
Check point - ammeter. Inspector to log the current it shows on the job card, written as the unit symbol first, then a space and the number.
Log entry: A 0.86
